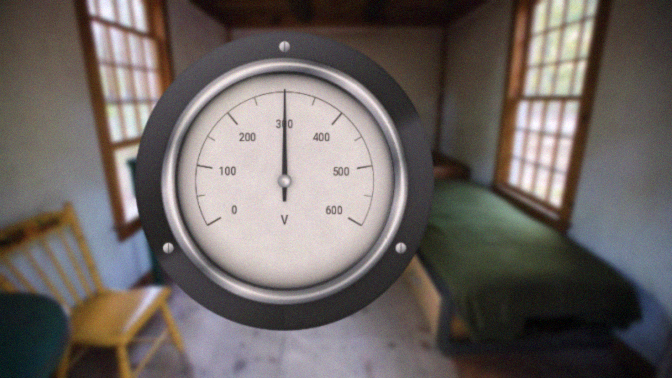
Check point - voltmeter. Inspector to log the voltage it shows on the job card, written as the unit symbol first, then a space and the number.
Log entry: V 300
